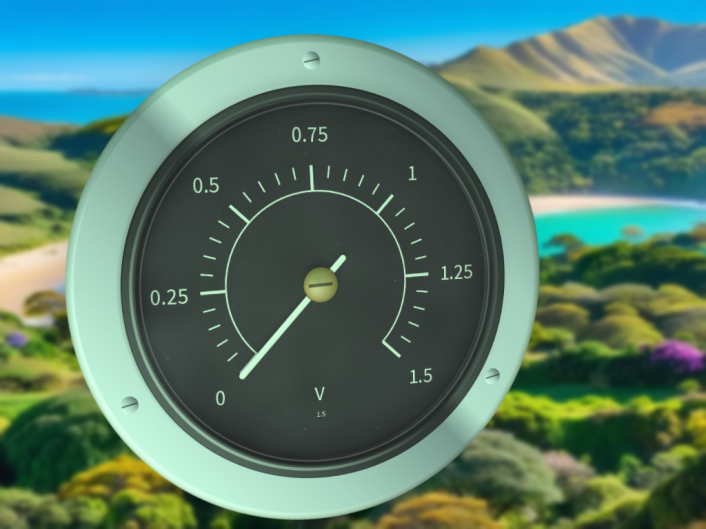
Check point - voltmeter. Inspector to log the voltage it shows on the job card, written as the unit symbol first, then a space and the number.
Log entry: V 0
